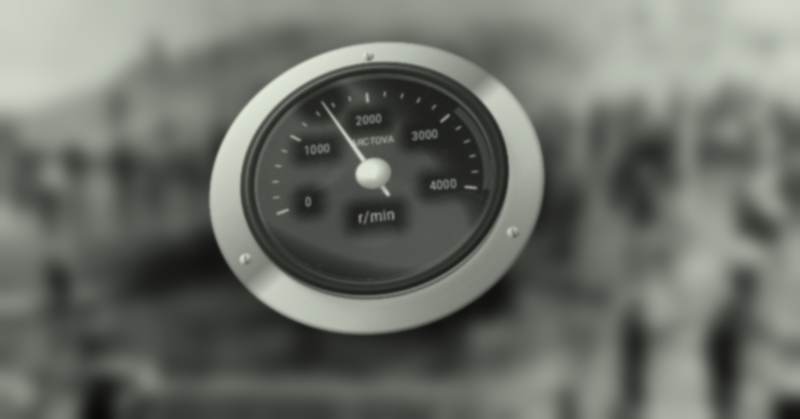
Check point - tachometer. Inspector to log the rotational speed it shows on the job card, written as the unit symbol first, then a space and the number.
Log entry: rpm 1500
